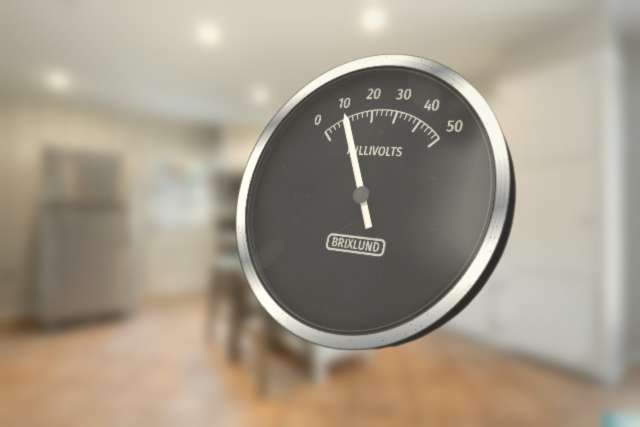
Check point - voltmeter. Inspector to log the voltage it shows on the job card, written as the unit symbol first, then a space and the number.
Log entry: mV 10
